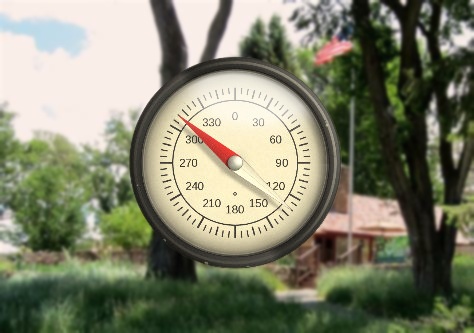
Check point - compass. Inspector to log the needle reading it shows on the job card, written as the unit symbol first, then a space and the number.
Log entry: ° 310
